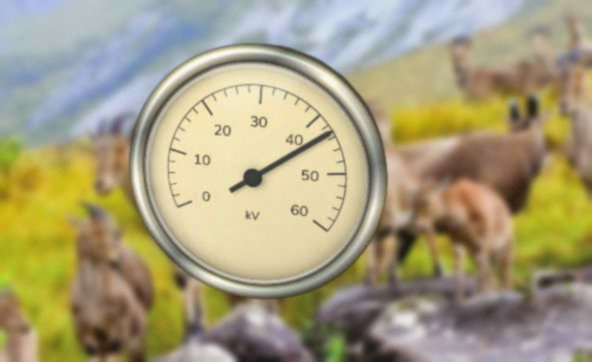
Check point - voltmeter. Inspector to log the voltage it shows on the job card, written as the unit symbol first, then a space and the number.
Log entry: kV 43
